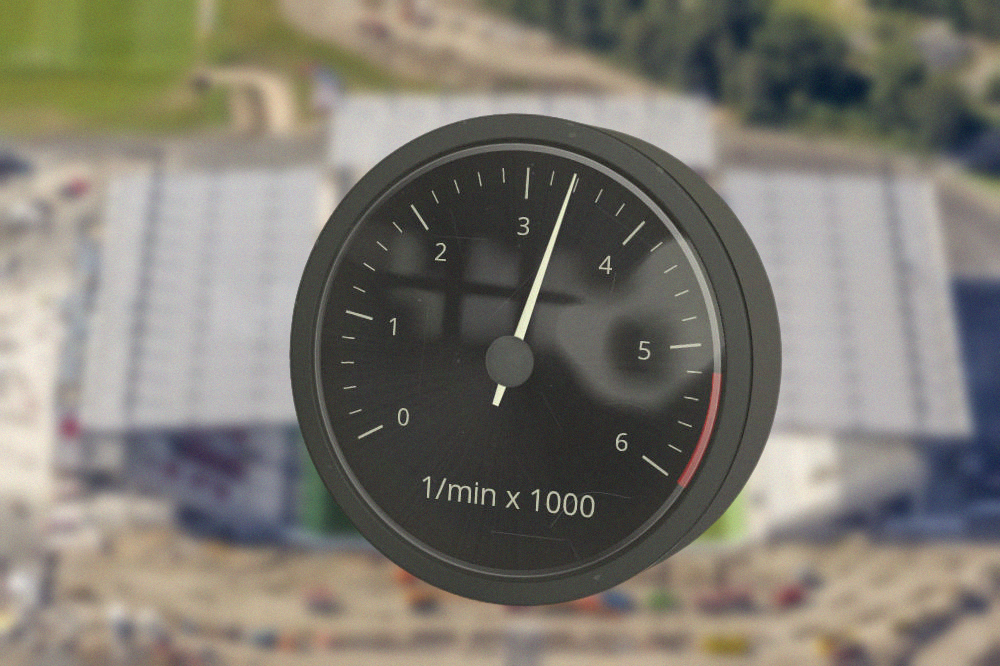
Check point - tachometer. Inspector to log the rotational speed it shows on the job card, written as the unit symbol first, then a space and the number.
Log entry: rpm 3400
